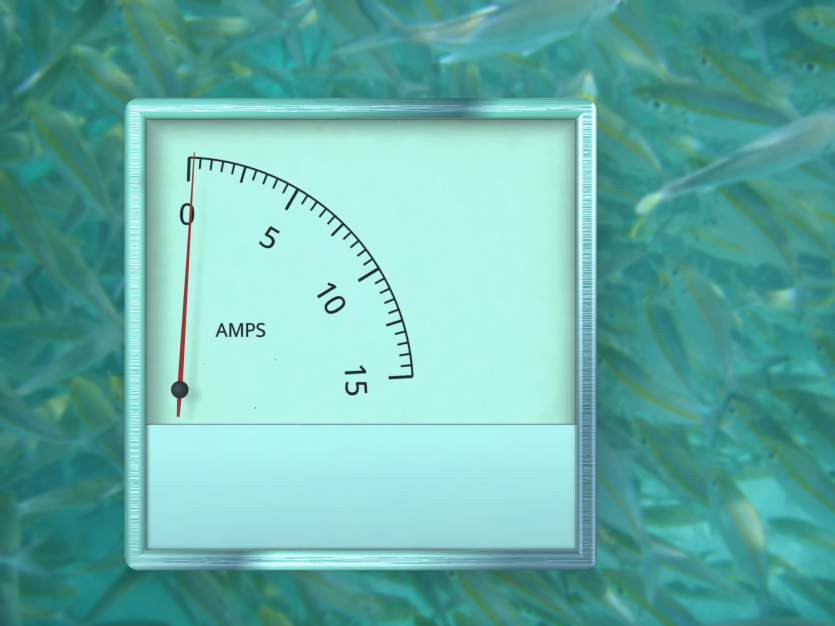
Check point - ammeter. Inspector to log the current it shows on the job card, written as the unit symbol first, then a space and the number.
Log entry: A 0.25
